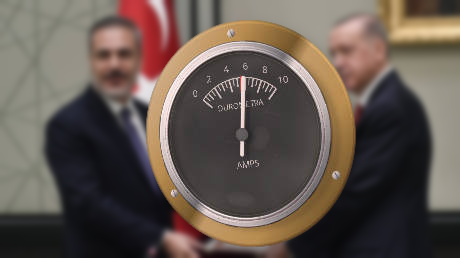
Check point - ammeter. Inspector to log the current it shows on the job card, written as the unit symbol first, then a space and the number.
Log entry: A 6
